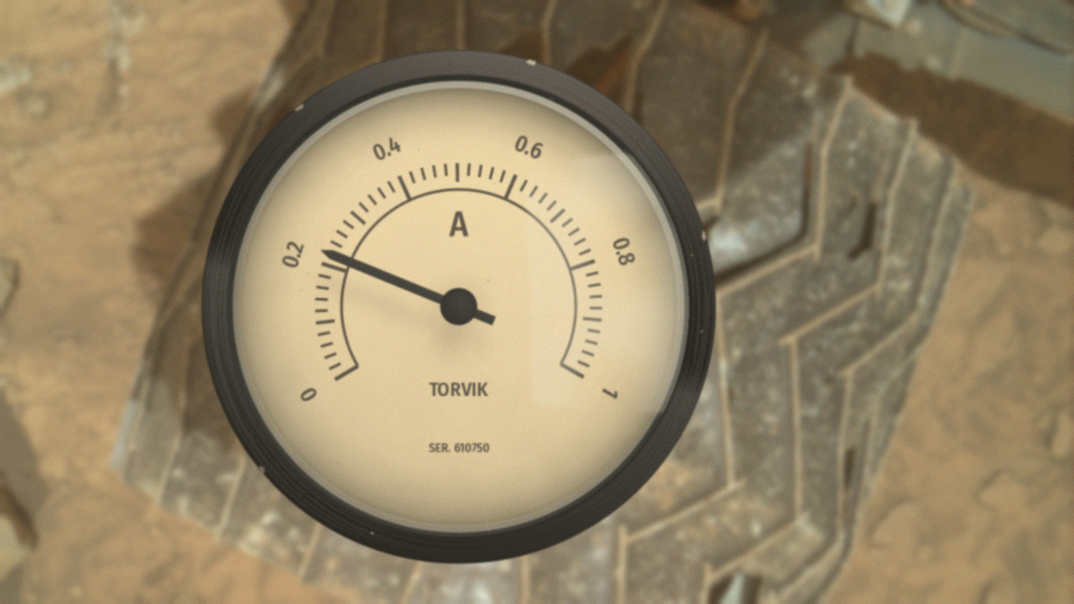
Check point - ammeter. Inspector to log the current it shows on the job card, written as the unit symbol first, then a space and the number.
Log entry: A 0.22
